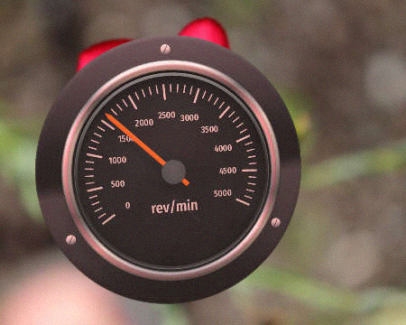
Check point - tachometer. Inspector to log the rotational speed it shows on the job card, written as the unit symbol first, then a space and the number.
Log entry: rpm 1600
